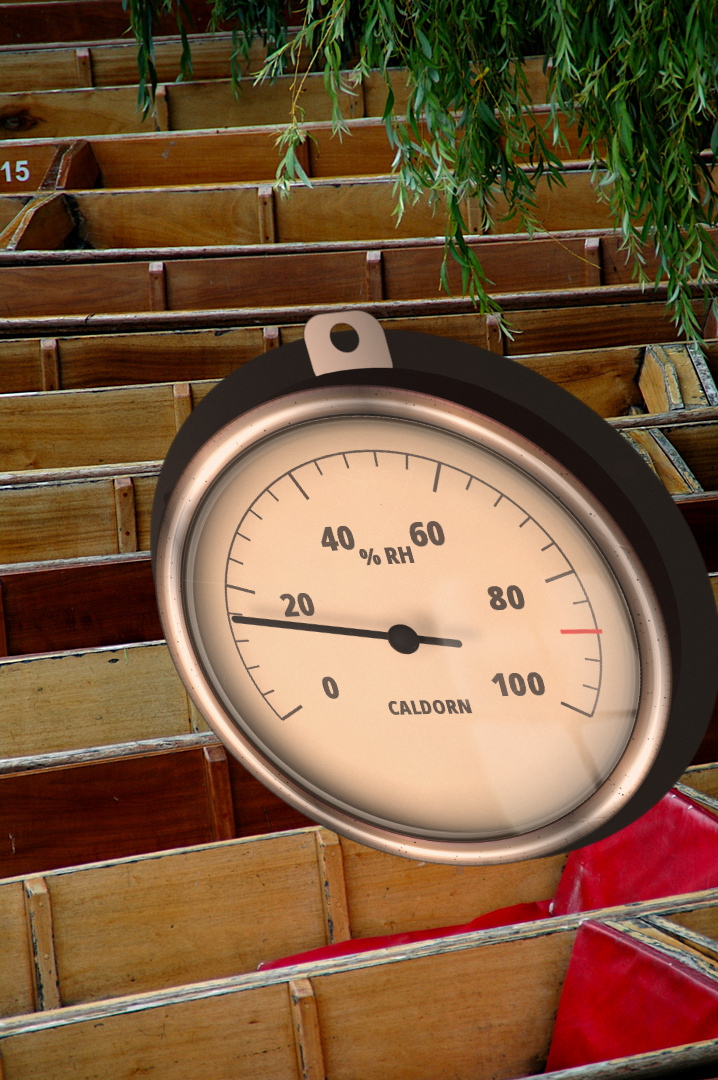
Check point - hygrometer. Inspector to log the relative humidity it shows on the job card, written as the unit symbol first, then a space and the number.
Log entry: % 16
